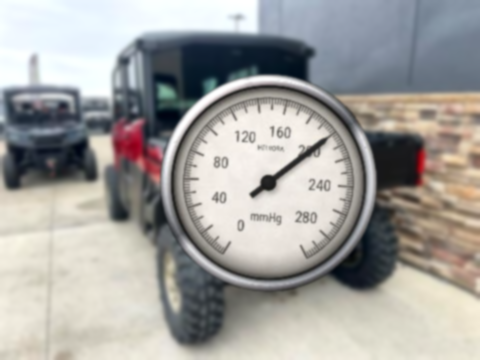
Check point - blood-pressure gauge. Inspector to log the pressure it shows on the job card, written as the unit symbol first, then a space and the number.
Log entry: mmHg 200
